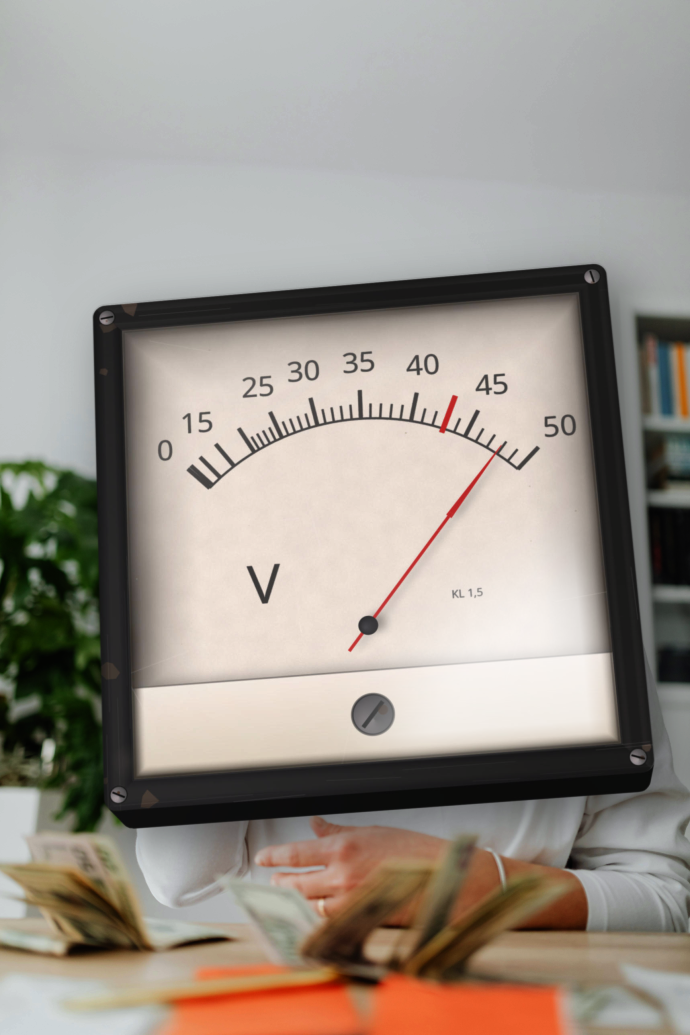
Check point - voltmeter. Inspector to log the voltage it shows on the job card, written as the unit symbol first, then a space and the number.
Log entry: V 48
